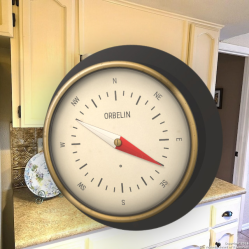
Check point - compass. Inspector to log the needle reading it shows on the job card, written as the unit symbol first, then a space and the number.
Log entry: ° 120
